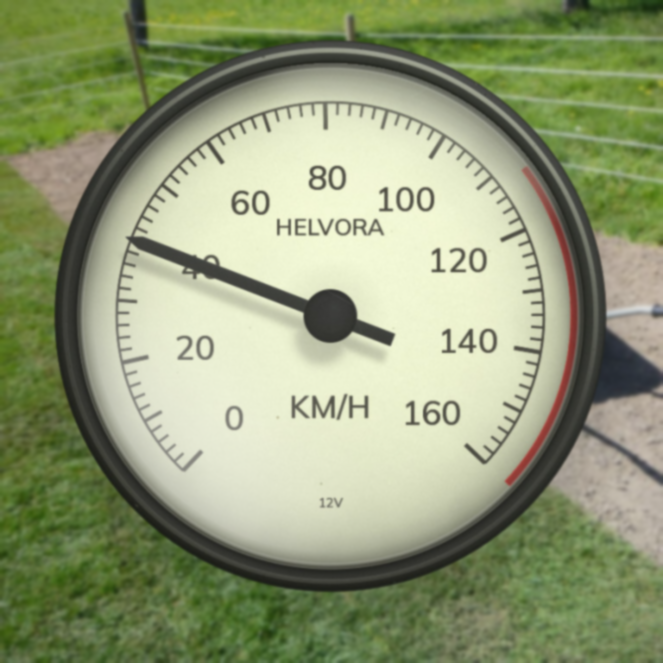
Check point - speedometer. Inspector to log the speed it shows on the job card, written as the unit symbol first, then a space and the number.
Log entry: km/h 40
